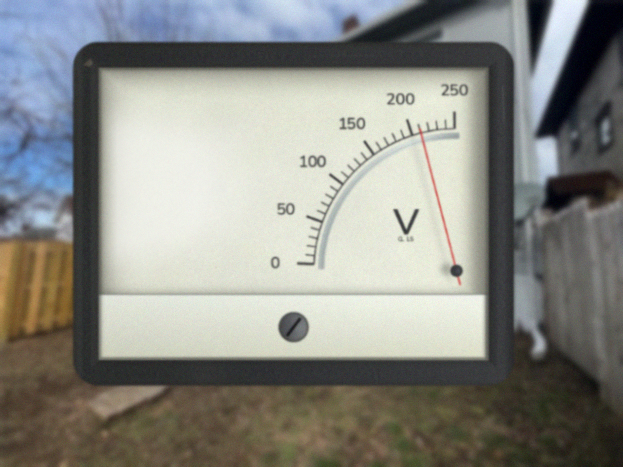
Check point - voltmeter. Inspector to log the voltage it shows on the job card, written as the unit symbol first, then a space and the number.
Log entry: V 210
